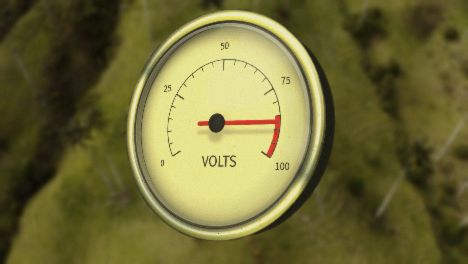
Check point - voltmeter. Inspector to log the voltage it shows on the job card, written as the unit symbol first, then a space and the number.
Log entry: V 87.5
